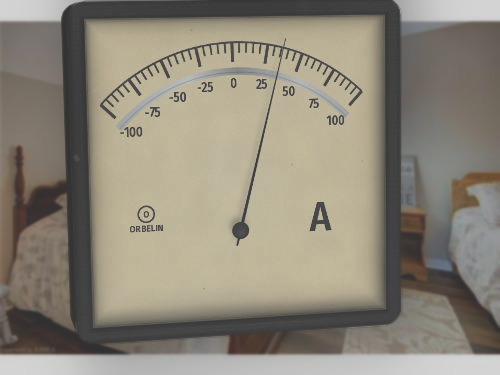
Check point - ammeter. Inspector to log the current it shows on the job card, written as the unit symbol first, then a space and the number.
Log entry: A 35
